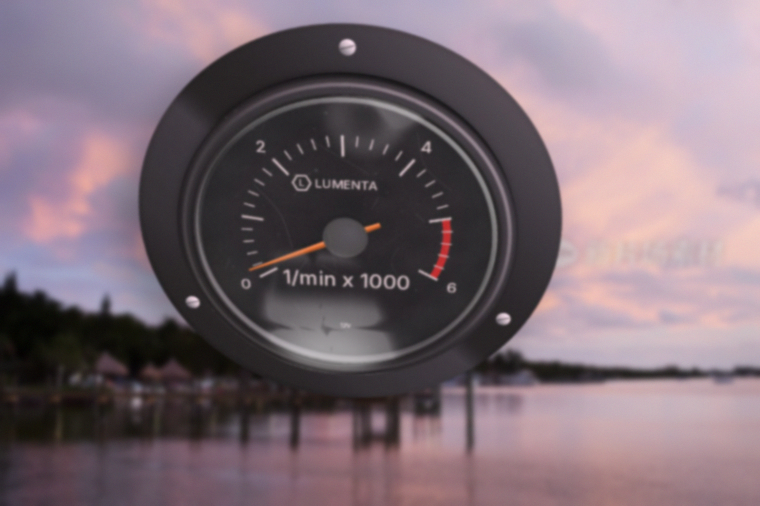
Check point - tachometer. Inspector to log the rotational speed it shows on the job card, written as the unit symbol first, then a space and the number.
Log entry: rpm 200
